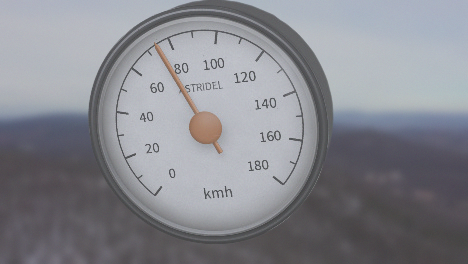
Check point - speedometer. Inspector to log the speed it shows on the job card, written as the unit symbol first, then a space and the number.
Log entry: km/h 75
